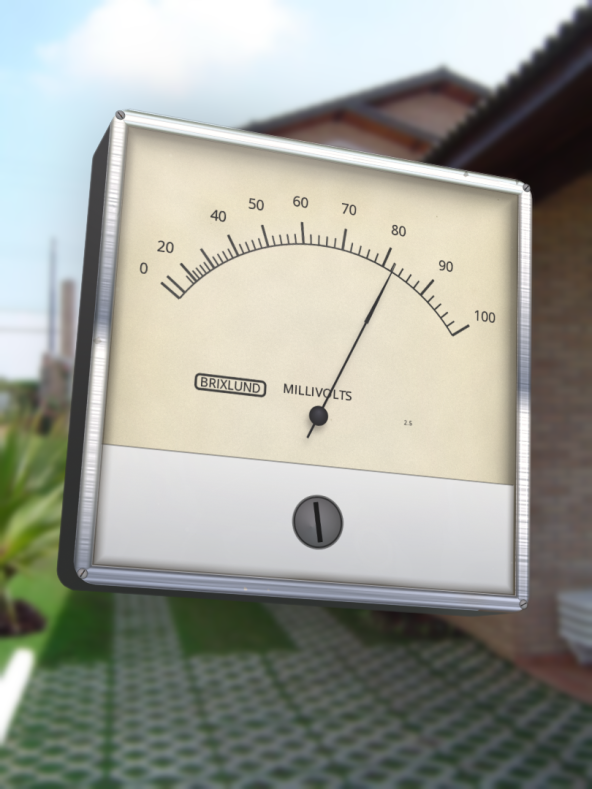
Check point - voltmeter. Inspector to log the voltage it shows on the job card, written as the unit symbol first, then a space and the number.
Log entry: mV 82
